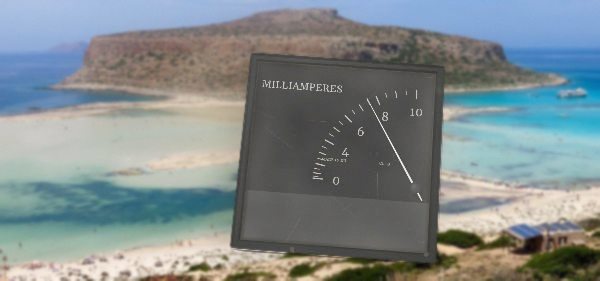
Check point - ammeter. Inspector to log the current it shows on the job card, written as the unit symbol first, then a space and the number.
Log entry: mA 7.5
